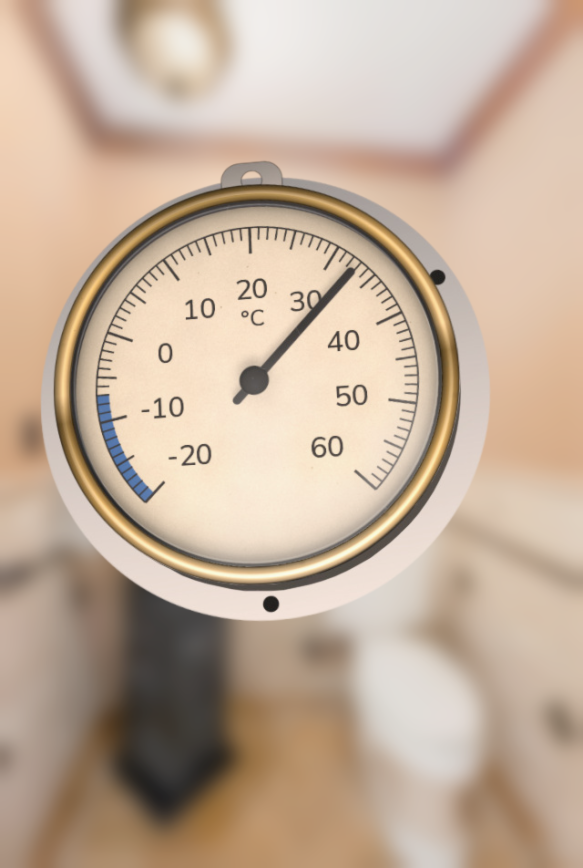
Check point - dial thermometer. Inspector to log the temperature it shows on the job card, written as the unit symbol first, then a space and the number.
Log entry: °C 33
